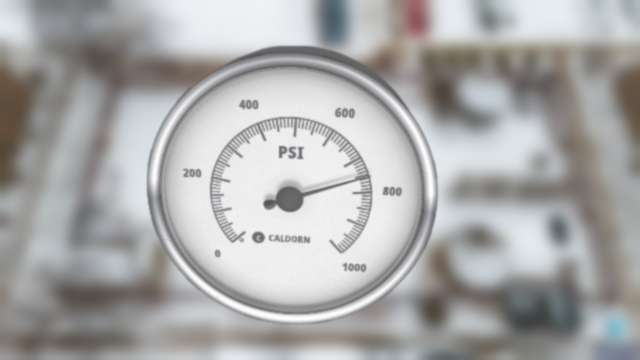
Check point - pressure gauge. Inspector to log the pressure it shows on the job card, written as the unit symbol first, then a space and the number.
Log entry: psi 750
